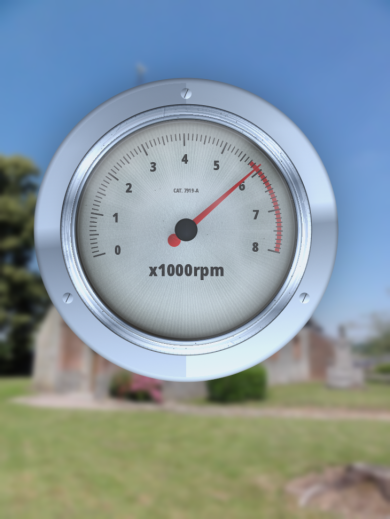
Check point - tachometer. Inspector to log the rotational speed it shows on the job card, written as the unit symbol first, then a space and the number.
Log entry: rpm 5900
